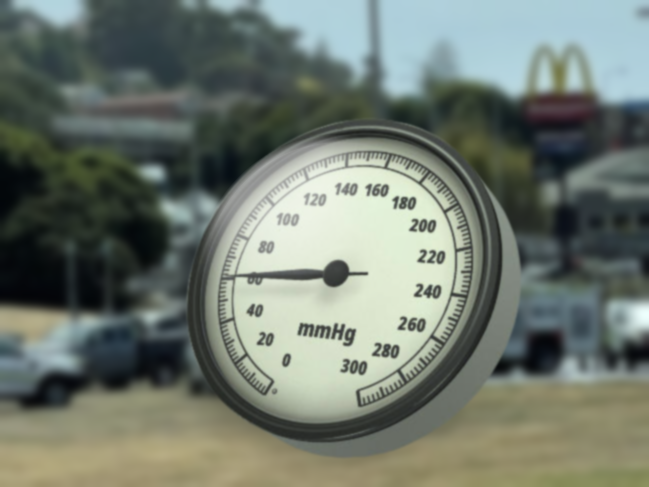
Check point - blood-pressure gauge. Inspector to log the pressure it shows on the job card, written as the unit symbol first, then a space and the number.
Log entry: mmHg 60
